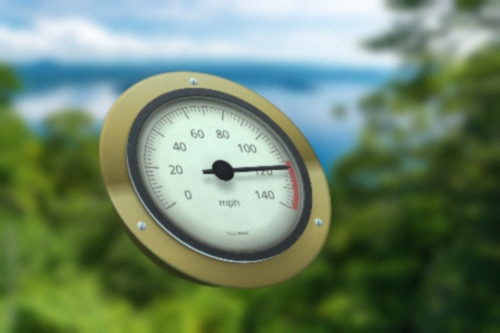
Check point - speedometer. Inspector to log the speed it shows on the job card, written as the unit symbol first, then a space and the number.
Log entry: mph 120
